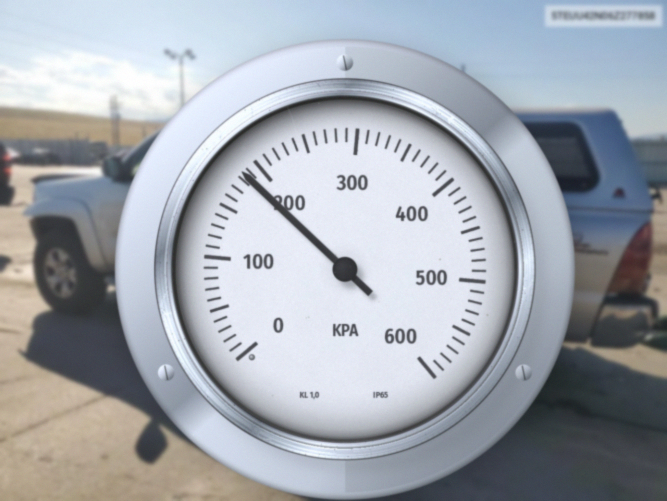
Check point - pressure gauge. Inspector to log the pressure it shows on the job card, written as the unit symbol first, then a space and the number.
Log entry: kPa 185
